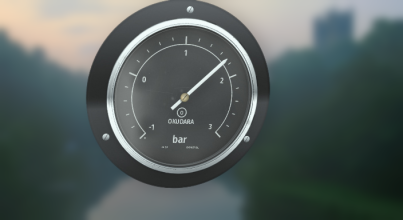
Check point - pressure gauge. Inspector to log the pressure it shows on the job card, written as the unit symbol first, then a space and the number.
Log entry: bar 1.7
